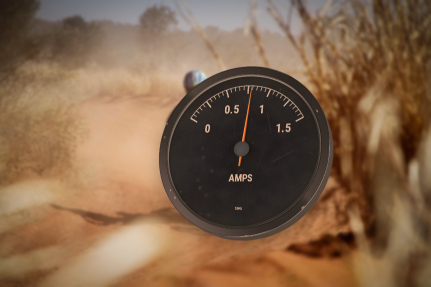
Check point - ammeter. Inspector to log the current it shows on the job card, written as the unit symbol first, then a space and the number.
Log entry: A 0.8
